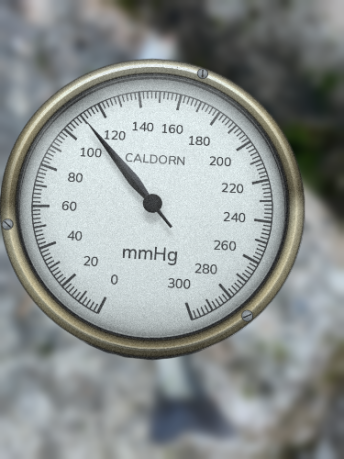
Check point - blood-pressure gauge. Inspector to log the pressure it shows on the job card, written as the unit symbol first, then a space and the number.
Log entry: mmHg 110
